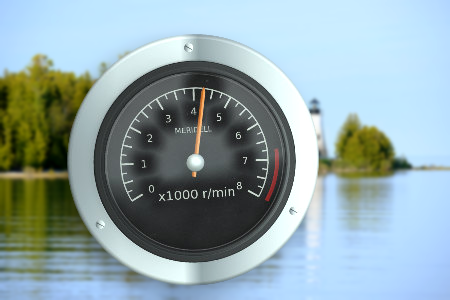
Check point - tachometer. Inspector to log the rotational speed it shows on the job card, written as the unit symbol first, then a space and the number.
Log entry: rpm 4250
